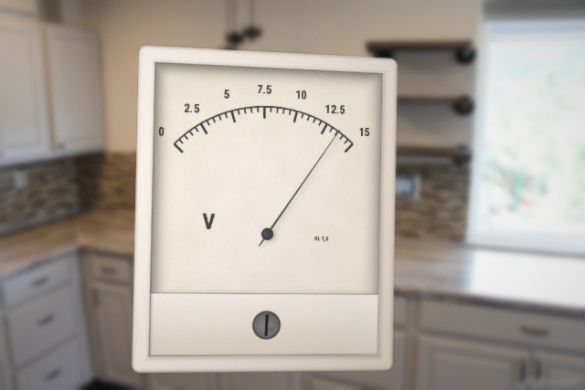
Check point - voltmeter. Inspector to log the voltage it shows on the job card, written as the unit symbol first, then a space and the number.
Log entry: V 13.5
